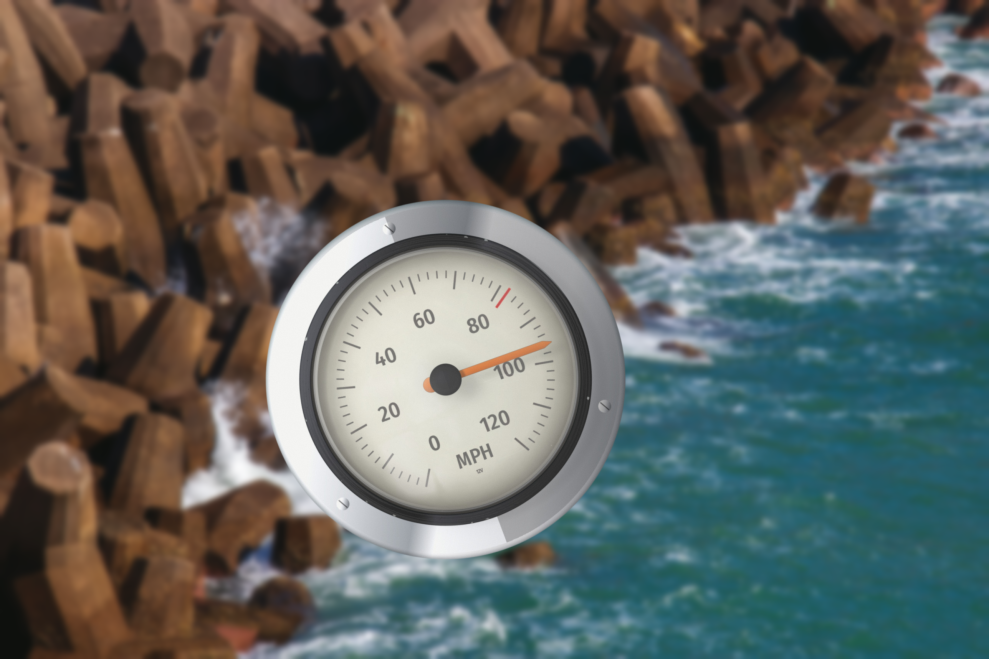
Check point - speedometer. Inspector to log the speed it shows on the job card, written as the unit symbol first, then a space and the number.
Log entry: mph 96
